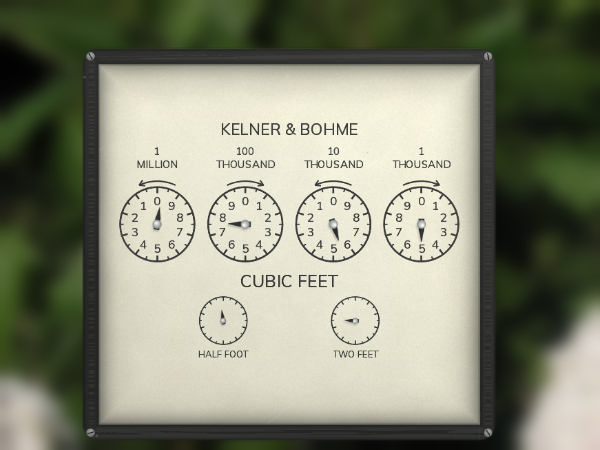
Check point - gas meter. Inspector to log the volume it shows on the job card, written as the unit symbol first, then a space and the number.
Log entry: ft³ 975500
